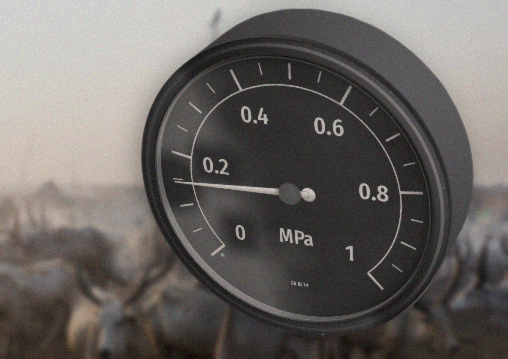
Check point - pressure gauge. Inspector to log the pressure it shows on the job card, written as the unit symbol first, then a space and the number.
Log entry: MPa 0.15
